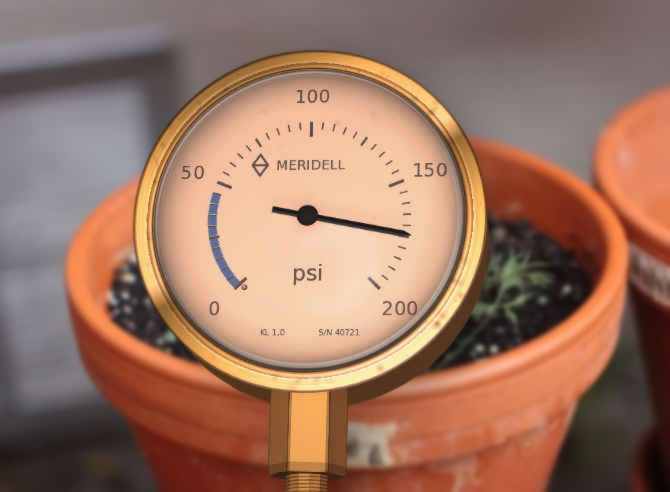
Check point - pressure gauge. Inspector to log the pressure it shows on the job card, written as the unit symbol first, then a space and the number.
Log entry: psi 175
